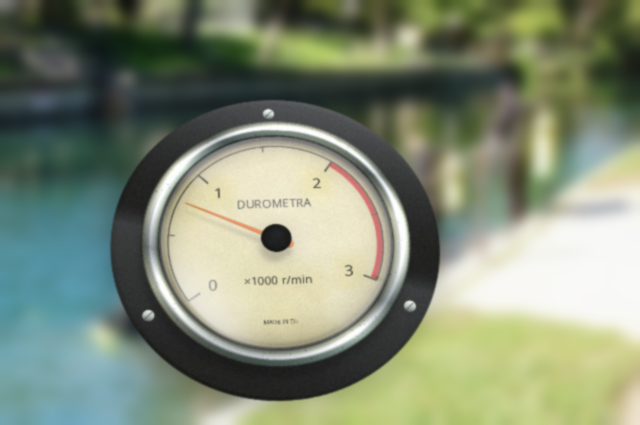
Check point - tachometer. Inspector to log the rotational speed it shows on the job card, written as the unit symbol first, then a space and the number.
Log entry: rpm 750
